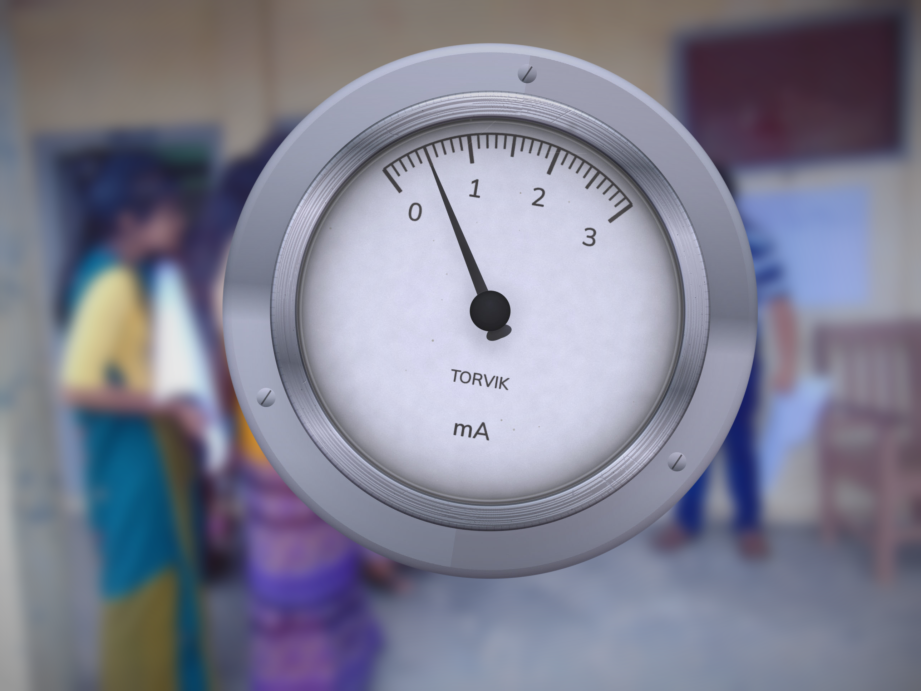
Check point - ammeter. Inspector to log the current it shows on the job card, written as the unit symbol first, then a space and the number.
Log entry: mA 0.5
